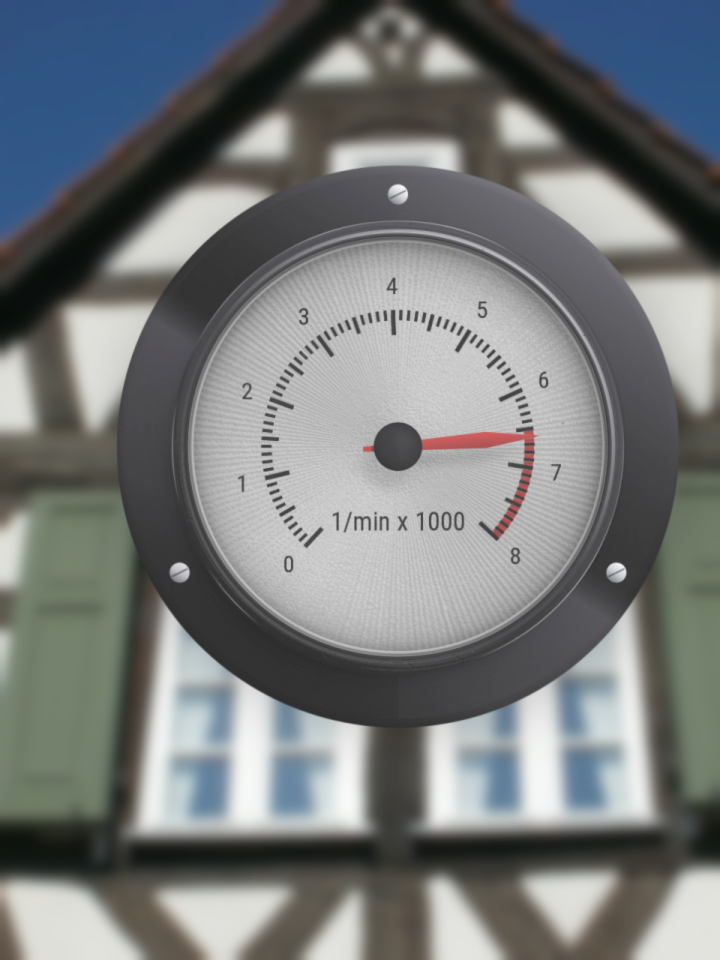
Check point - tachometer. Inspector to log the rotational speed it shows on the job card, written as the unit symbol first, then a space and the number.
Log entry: rpm 6600
